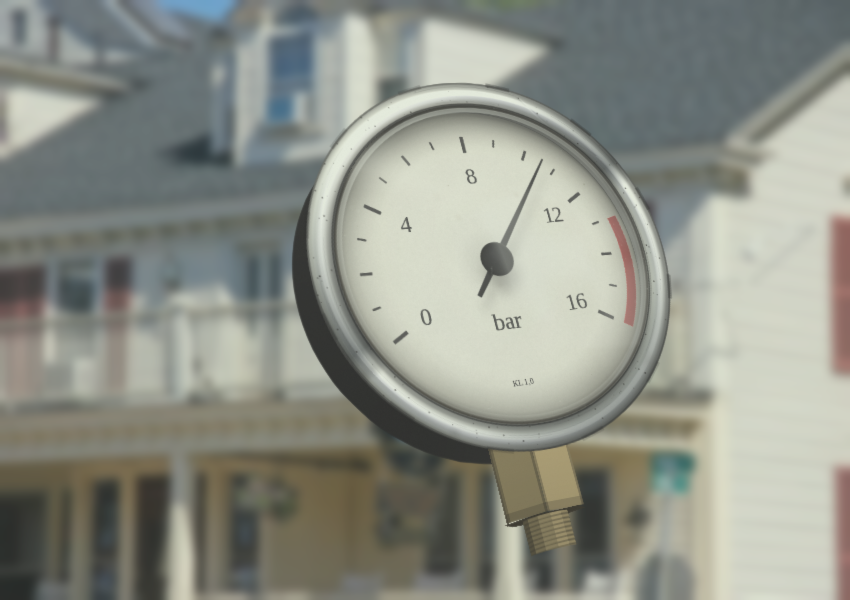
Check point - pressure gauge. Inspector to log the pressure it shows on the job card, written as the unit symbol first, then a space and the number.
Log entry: bar 10.5
